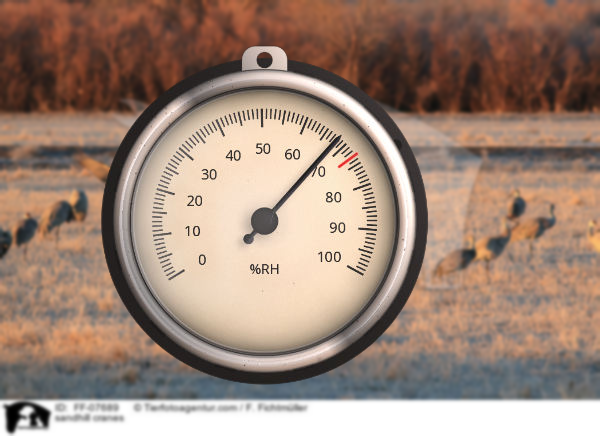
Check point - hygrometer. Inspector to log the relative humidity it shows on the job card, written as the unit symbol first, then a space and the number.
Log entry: % 68
